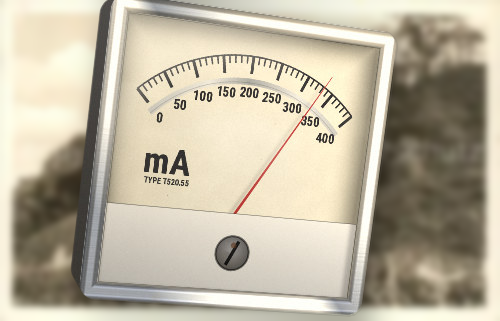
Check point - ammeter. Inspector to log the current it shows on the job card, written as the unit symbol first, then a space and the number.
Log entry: mA 330
